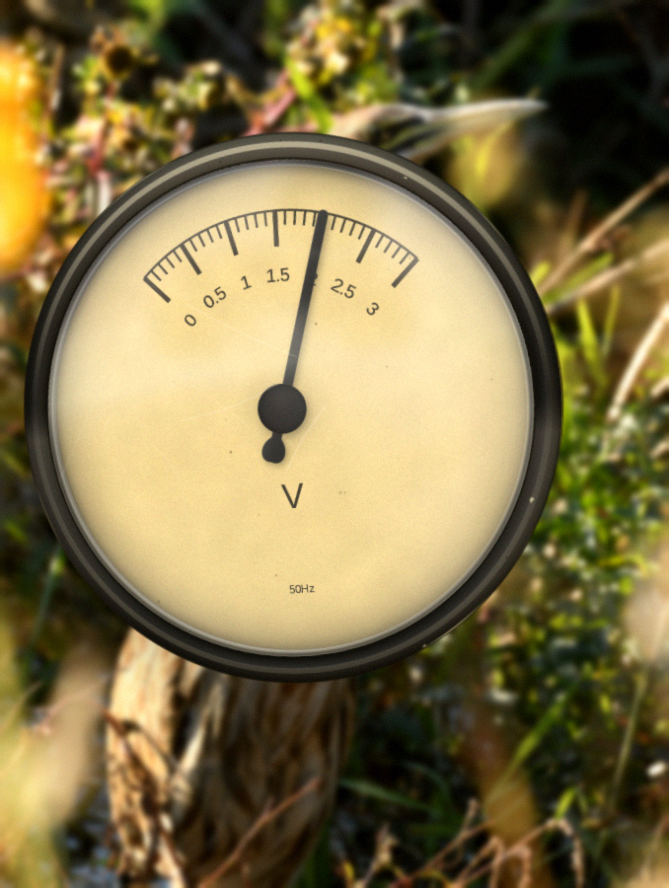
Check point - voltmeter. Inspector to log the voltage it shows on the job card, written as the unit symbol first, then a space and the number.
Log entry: V 2
